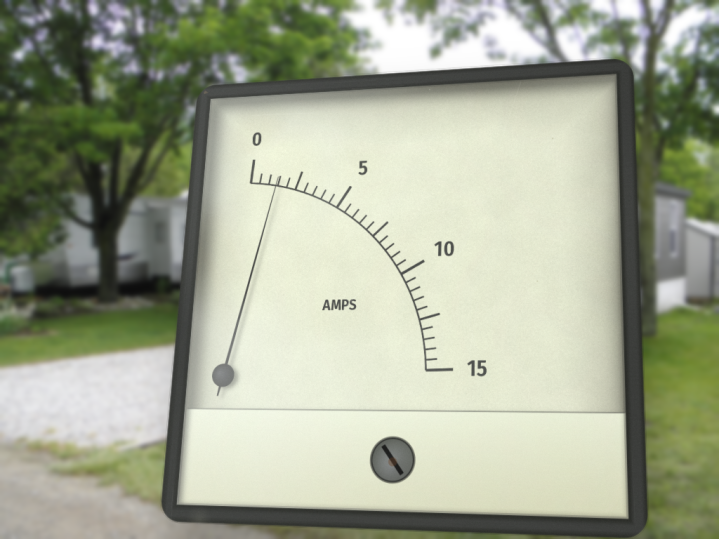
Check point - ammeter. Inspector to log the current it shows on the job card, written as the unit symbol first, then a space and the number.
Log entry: A 1.5
